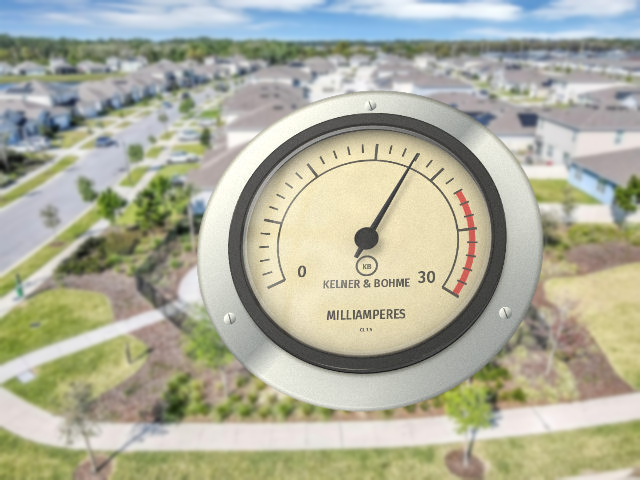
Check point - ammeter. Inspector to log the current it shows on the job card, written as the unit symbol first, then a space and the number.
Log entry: mA 18
